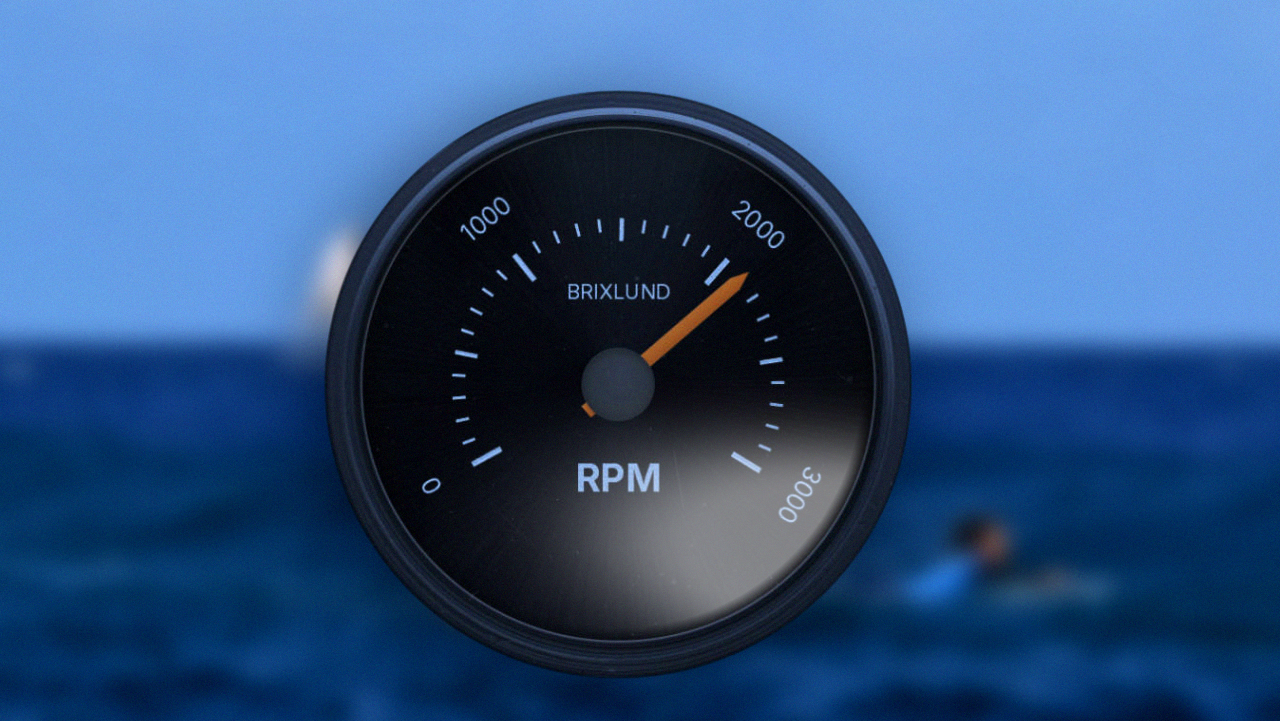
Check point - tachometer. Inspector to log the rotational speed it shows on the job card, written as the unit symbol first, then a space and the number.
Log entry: rpm 2100
